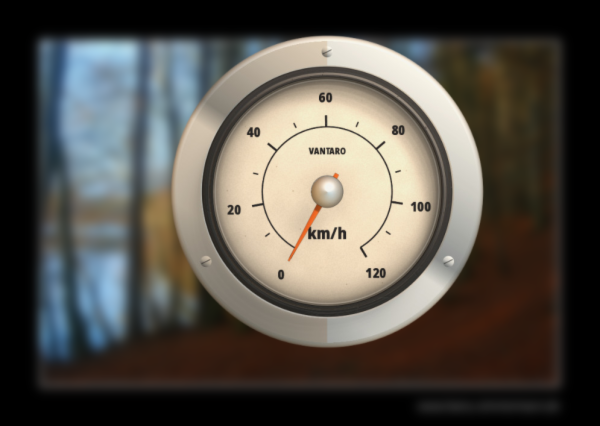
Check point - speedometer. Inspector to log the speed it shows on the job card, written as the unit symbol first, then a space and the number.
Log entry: km/h 0
